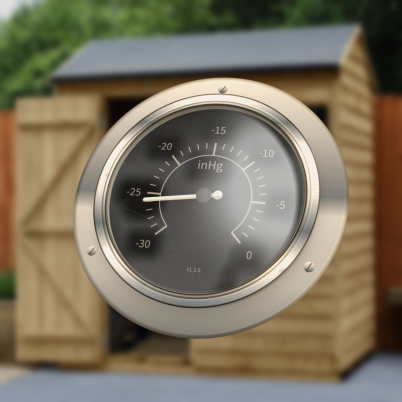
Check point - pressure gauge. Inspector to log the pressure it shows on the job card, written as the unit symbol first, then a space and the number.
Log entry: inHg -26
